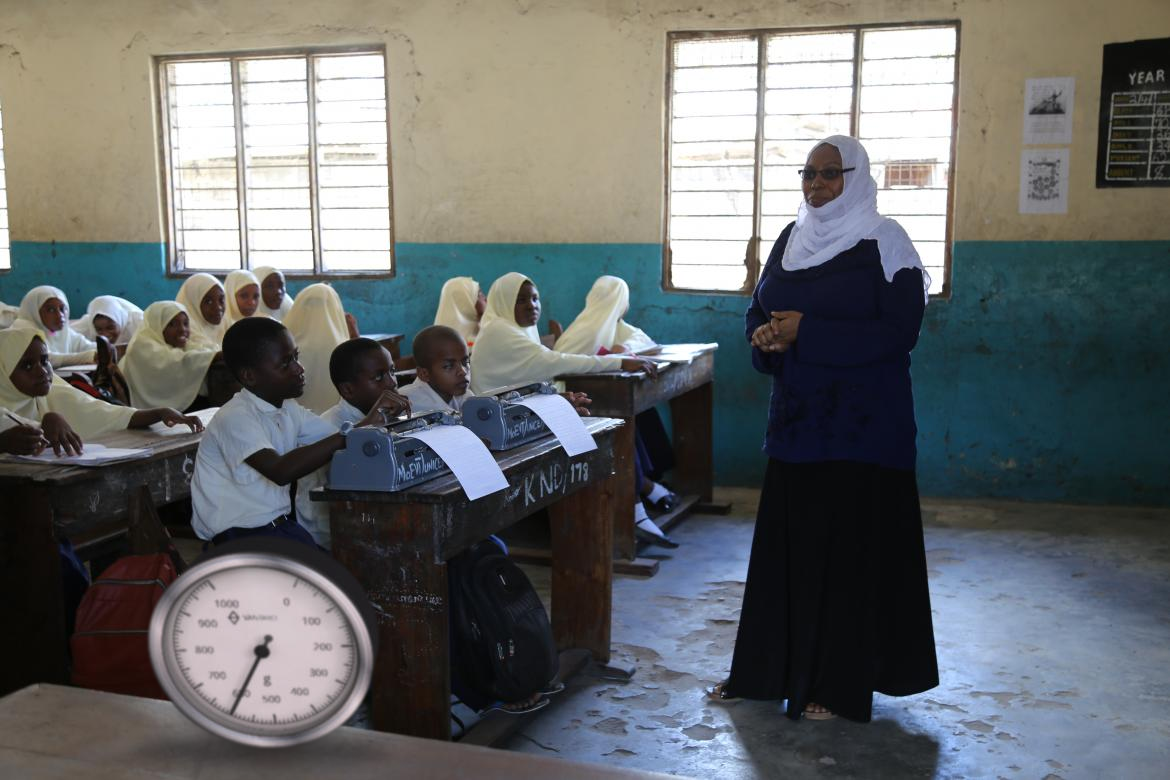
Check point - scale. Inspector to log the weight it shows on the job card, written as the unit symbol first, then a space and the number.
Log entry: g 600
